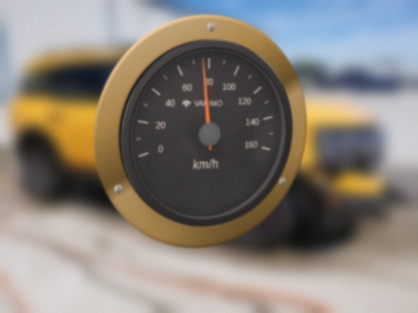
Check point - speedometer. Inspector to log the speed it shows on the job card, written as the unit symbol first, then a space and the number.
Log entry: km/h 75
